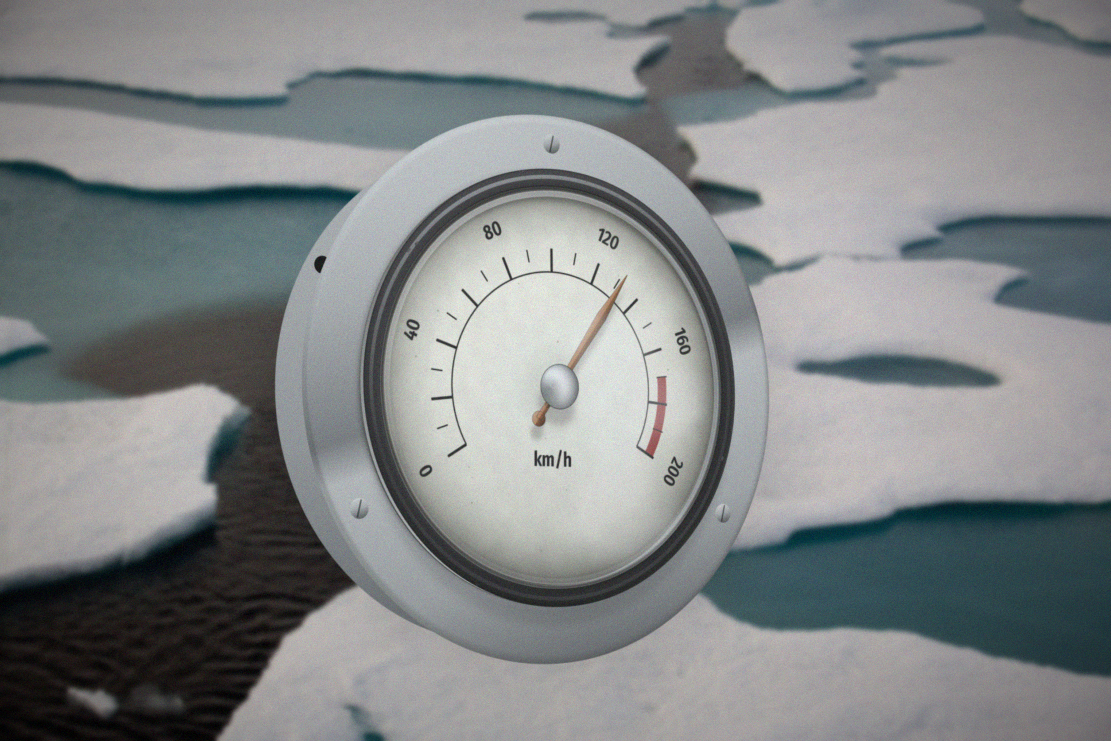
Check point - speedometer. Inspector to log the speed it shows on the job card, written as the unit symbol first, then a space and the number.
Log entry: km/h 130
